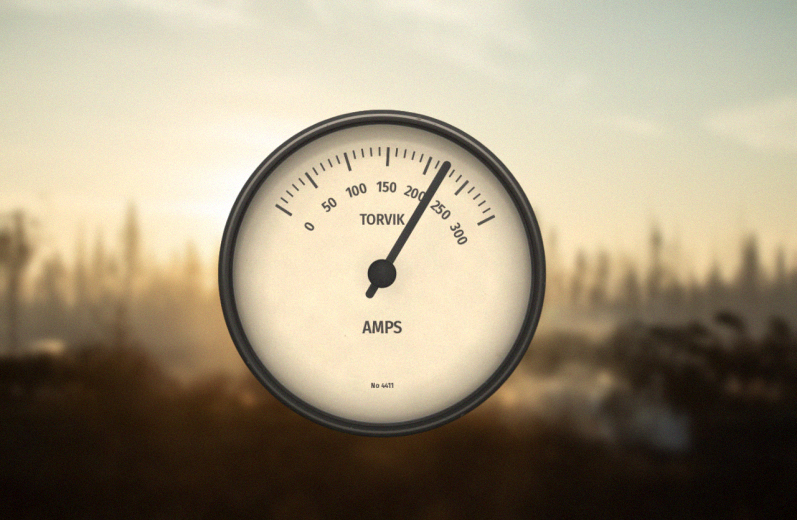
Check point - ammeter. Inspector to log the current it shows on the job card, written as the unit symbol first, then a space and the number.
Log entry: A 220
